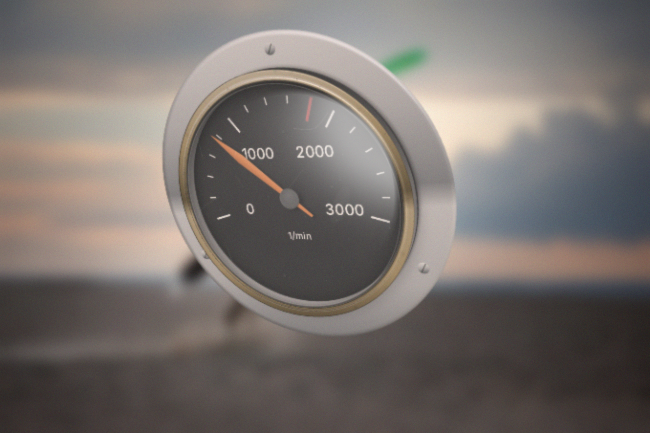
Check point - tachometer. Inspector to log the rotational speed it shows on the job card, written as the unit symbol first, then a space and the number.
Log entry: rpm 800
